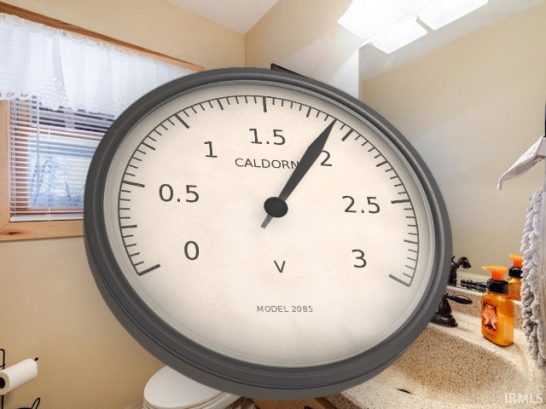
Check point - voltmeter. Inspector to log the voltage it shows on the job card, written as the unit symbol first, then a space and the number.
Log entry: V 1.9
